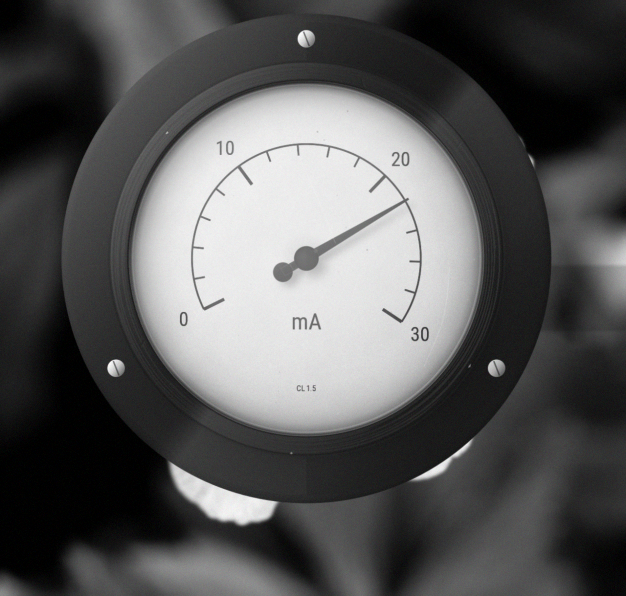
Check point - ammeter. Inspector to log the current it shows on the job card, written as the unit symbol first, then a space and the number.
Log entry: mA 22
